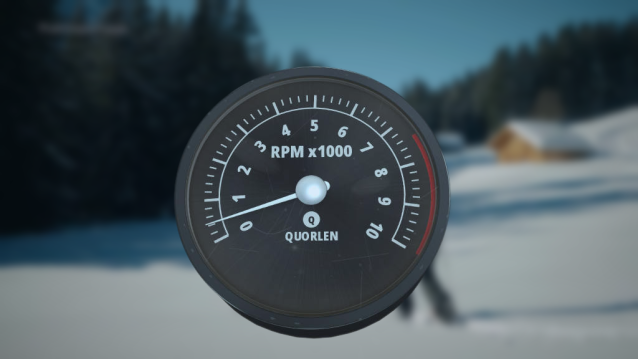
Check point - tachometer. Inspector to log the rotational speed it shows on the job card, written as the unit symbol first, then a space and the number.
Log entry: rpm 400
